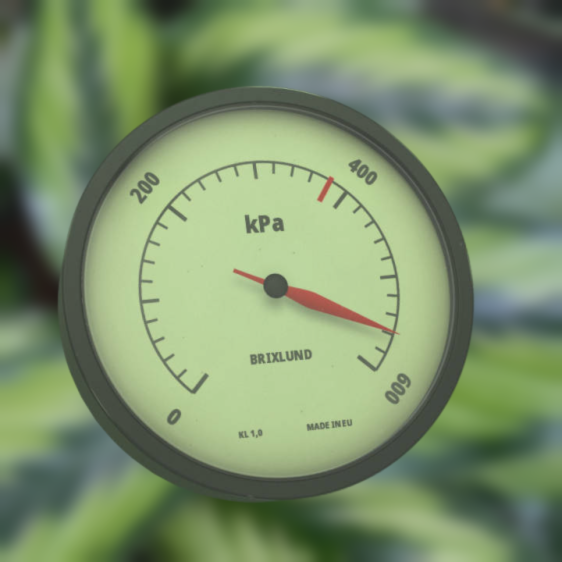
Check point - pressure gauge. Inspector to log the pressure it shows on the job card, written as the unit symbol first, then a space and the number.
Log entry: kPa 560
